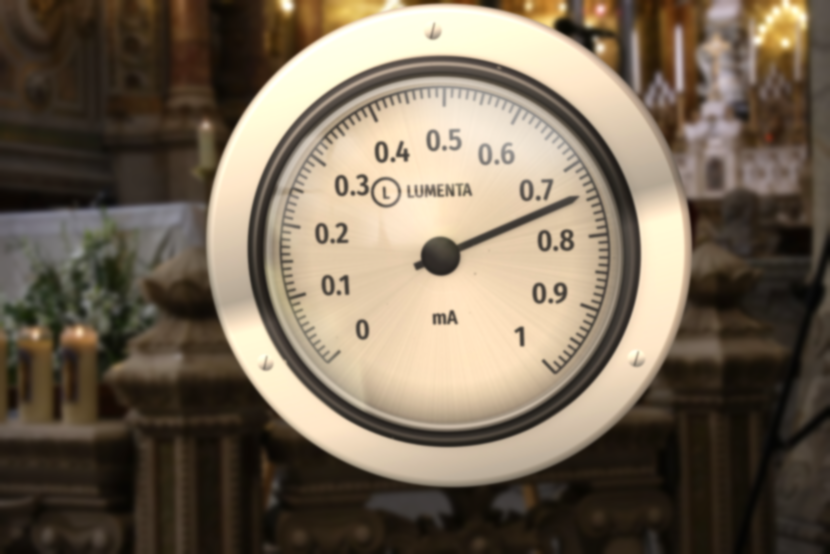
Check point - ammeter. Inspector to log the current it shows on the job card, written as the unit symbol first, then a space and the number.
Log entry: mA 0.74
